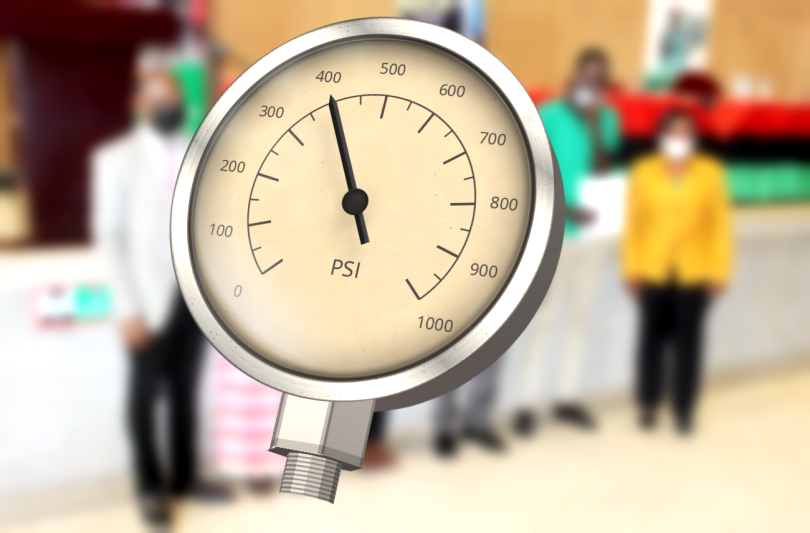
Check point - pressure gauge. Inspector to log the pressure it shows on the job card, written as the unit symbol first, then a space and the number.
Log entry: psi 400
